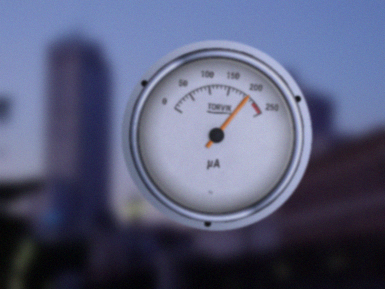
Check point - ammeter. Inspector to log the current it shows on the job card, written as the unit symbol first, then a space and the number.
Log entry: µA 200
